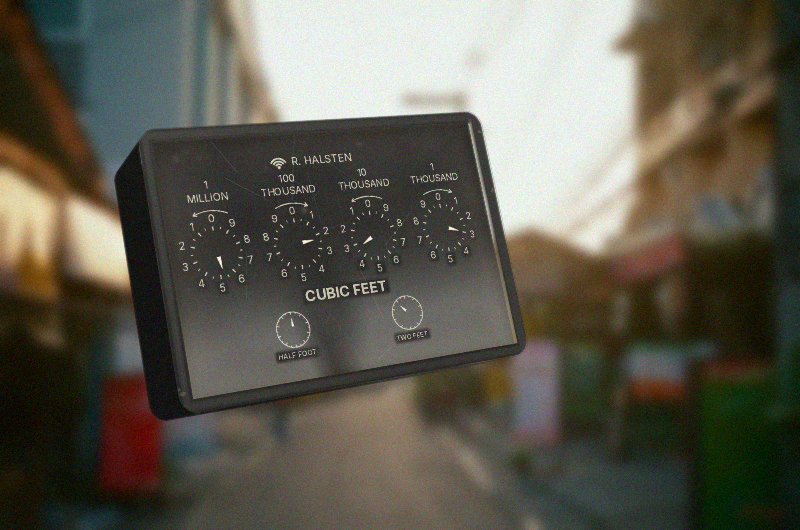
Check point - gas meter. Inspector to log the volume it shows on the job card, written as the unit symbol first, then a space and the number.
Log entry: ft³ 523300
